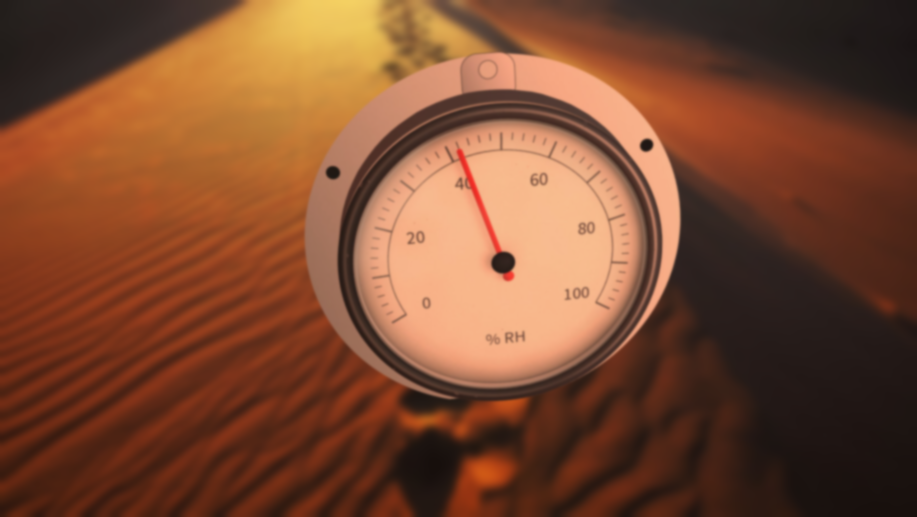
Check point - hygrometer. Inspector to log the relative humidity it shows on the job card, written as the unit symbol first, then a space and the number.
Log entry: % 42
